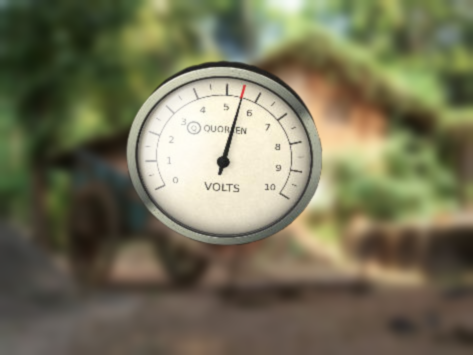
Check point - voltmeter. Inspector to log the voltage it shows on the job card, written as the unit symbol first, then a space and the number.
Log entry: V 5.5
